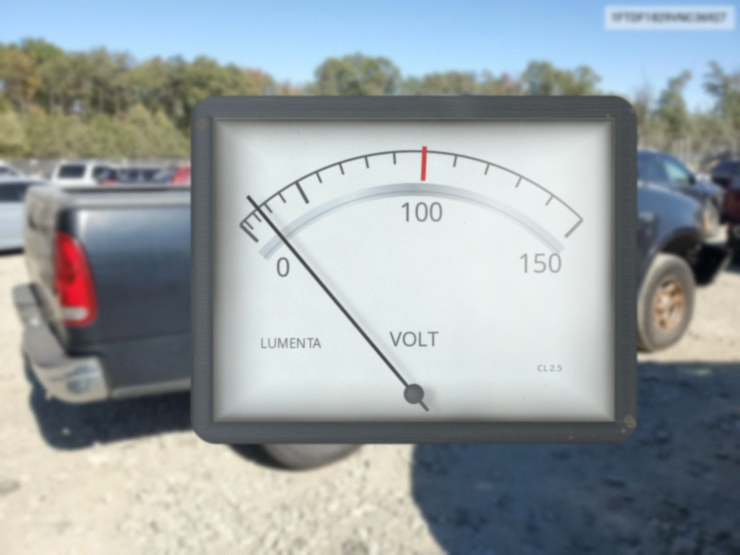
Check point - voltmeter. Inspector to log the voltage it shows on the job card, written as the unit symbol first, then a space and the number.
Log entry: V 25
